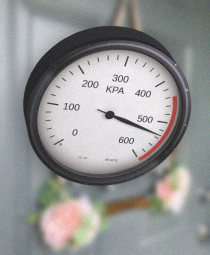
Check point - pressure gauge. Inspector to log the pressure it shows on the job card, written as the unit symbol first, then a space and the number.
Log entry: kPa 530
